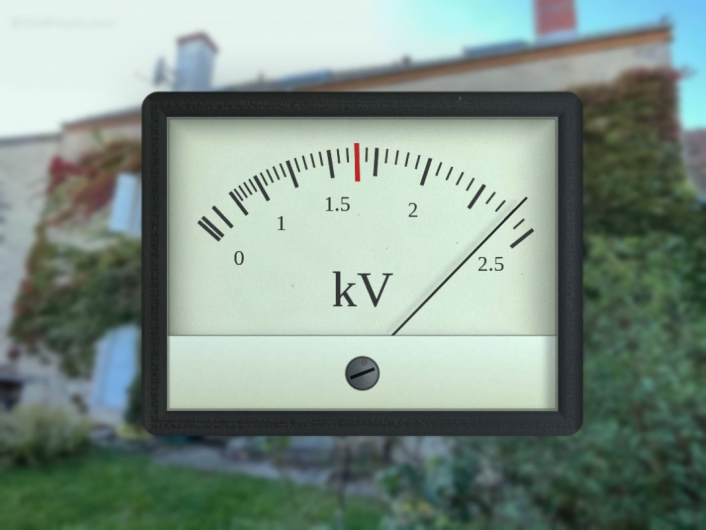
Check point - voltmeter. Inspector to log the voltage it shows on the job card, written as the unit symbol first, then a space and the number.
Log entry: kV 2.4
